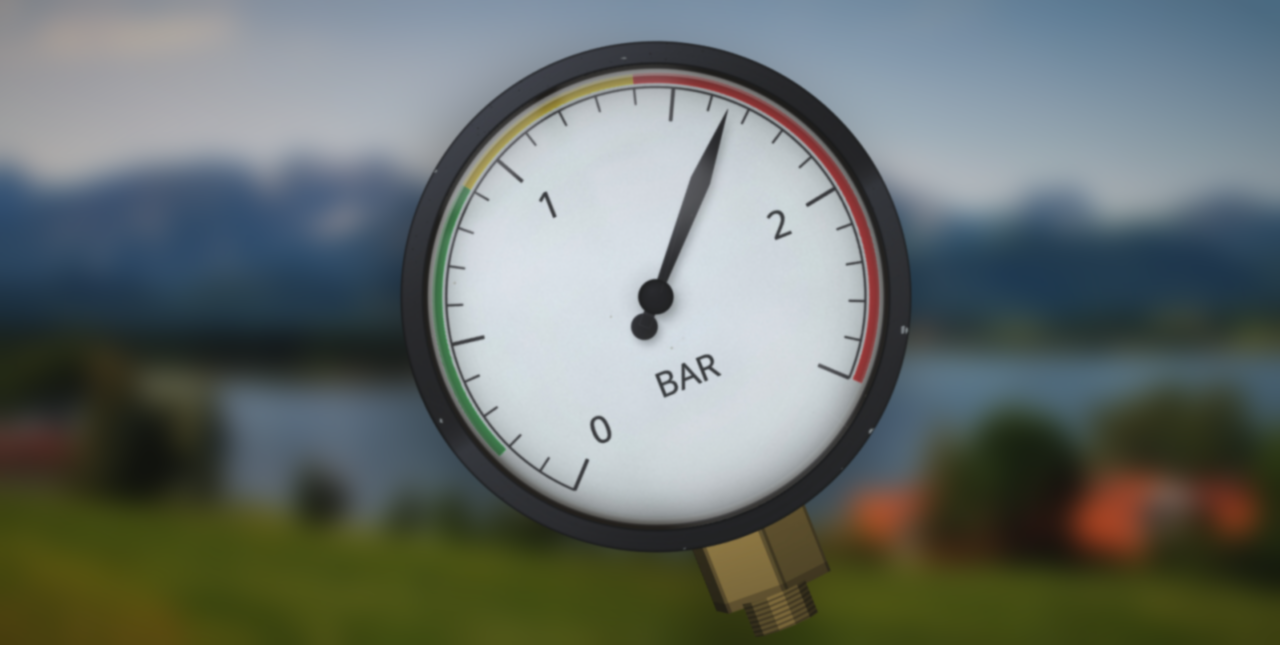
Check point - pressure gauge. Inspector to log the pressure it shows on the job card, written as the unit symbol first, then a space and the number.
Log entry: bar 1.65
